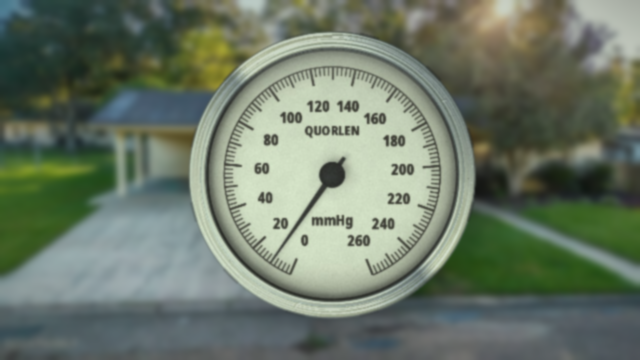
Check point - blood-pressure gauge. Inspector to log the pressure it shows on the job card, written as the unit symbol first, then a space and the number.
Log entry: mmHg 10
